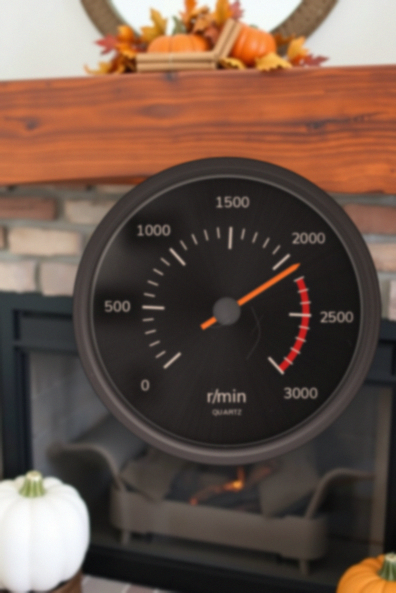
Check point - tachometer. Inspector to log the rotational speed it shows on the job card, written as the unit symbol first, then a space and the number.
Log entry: rpm 2100
